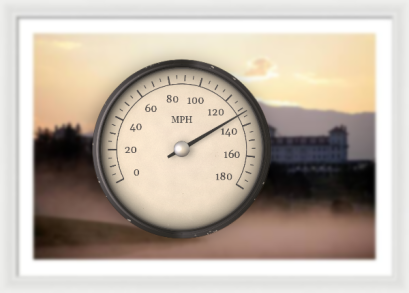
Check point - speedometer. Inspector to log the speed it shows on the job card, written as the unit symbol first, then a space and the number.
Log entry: mph 132.5
